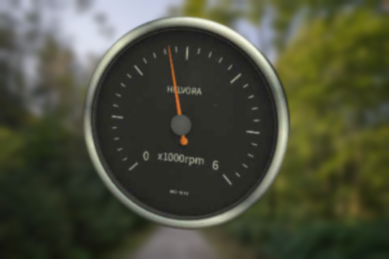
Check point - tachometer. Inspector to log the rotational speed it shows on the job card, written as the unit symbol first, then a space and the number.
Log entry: rpm 2700
